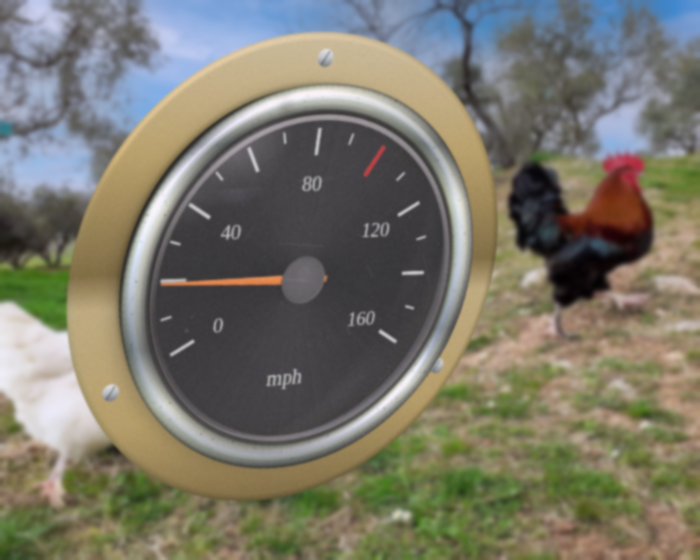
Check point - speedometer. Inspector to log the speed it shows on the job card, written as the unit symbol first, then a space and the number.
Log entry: mph 20
